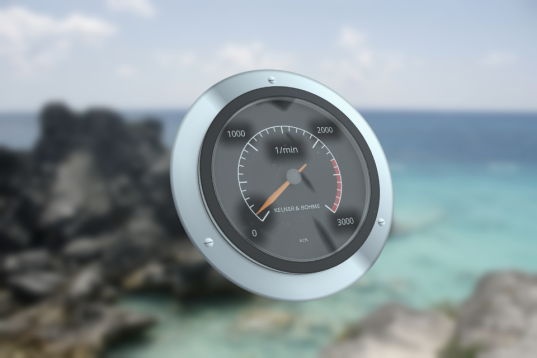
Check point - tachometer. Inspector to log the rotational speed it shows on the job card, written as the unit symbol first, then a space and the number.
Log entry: rpm 100
